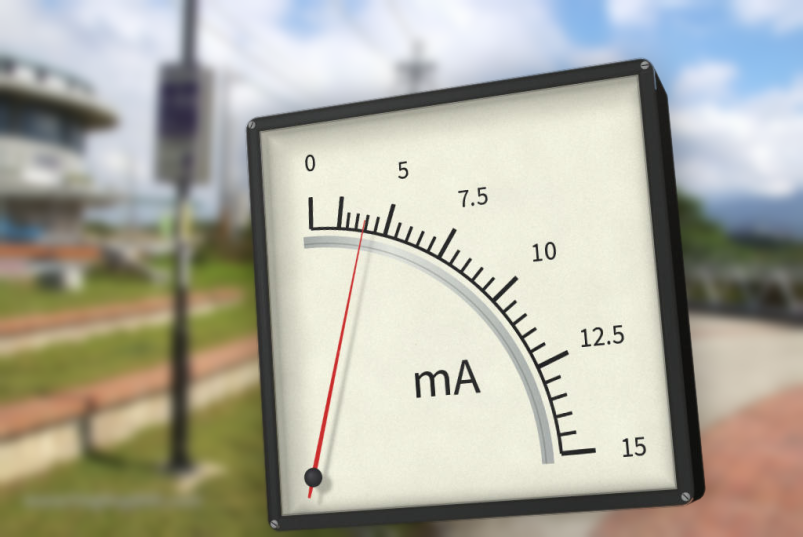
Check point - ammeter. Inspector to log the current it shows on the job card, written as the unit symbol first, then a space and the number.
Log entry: mA 4
